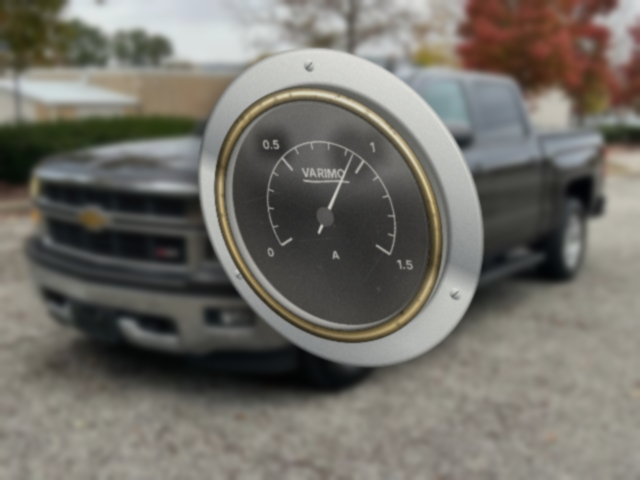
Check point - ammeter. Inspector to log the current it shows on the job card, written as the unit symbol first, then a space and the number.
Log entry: A 0.95
